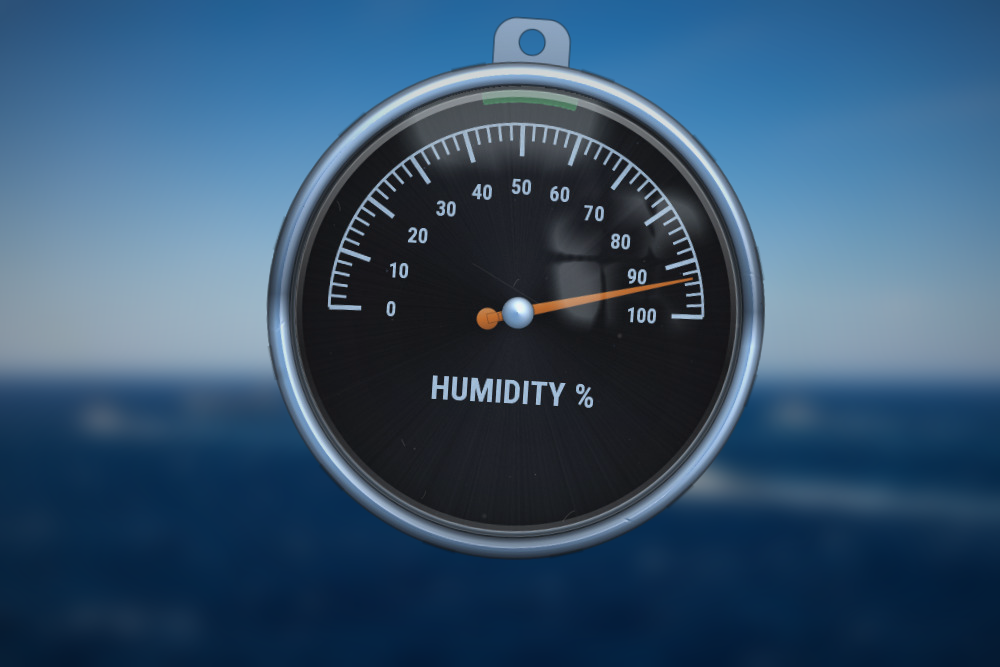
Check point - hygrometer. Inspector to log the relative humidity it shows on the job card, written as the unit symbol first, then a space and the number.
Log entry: % 93
